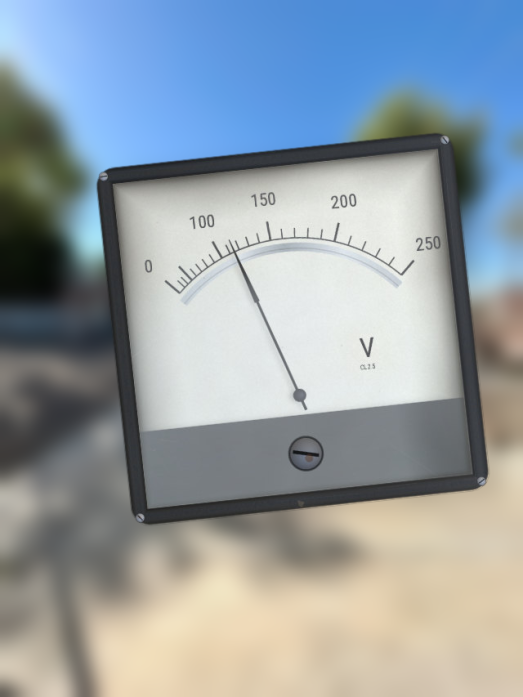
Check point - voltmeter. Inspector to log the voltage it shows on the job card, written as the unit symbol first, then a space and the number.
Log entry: V 115
